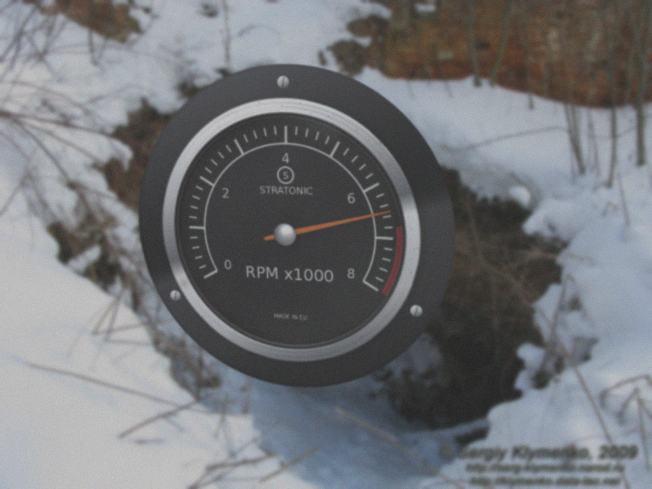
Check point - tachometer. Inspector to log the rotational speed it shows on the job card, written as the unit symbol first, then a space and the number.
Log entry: rpm 6500
